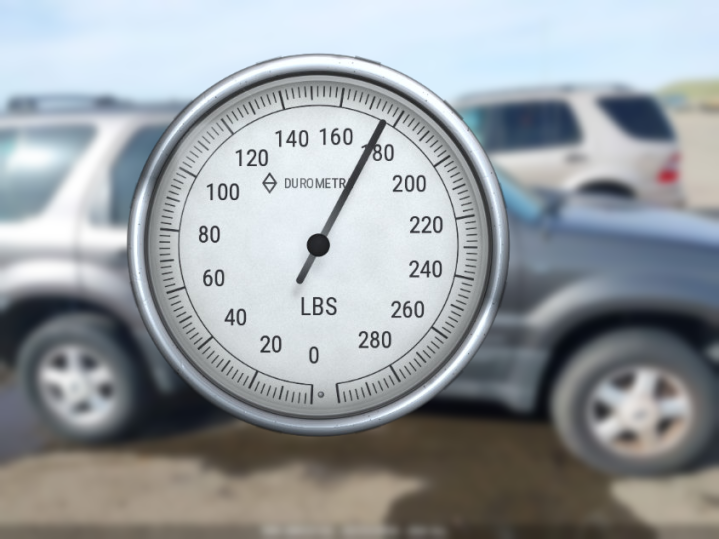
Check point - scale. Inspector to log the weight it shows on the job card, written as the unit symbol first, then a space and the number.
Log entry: lb 176
